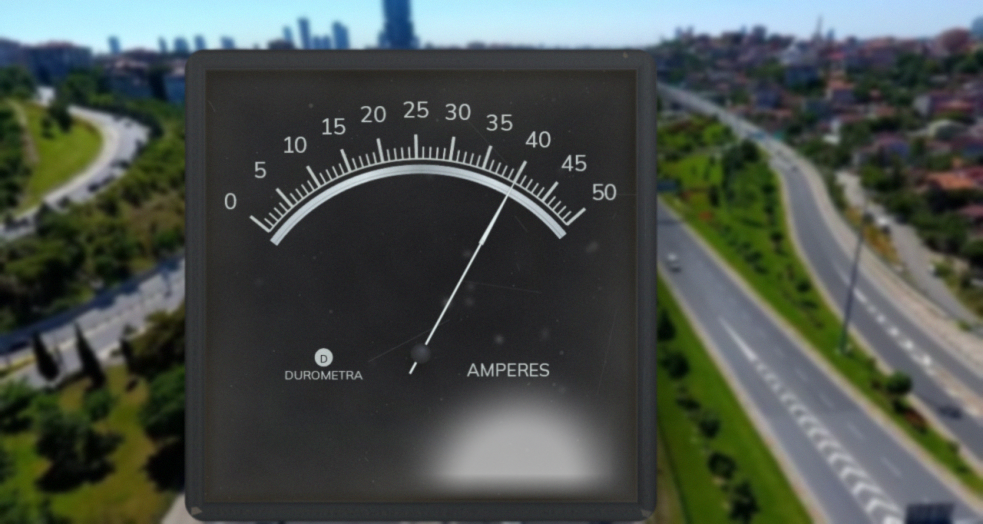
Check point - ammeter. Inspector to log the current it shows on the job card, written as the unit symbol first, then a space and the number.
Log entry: A 40
